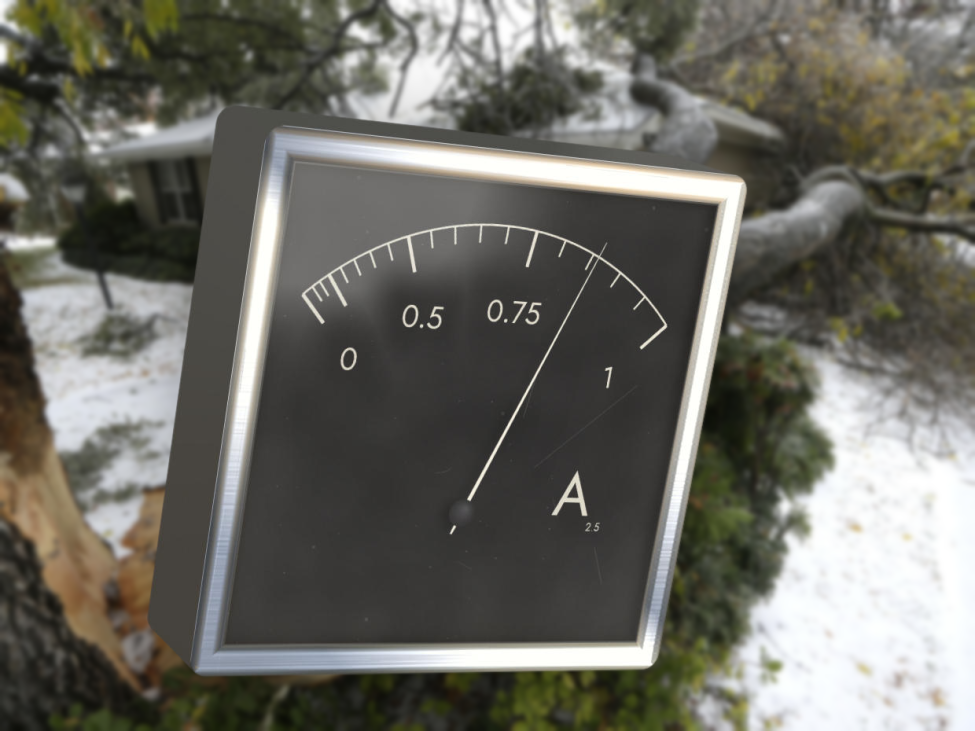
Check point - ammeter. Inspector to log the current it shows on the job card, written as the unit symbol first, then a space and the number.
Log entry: A 0.85
